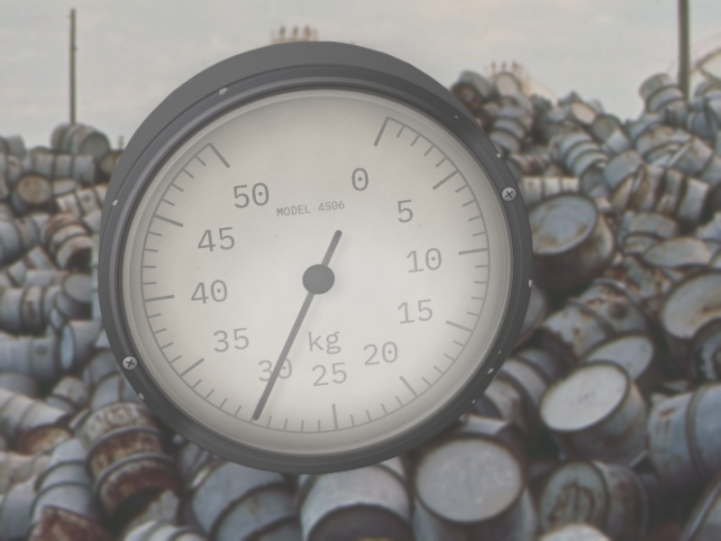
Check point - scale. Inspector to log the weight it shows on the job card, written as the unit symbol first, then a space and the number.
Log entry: kg 30
